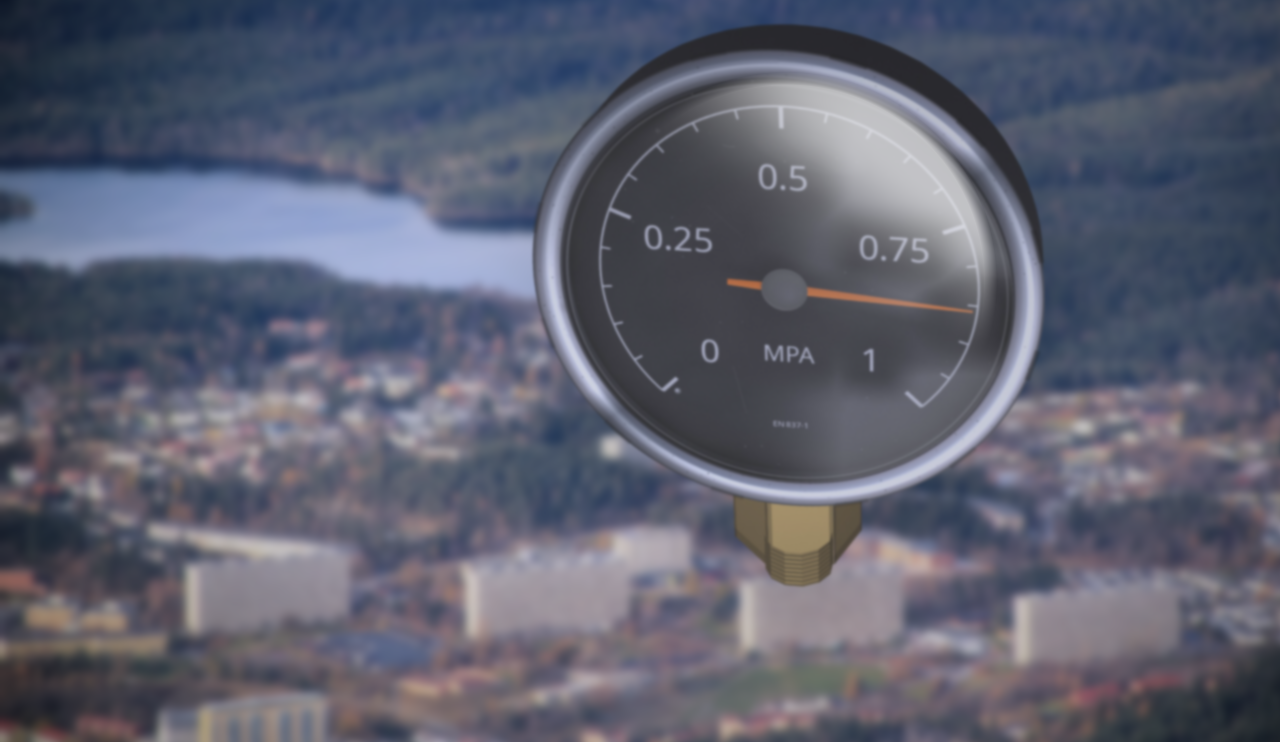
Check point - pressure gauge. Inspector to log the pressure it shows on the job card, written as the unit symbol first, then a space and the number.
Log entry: MPa 0.85
